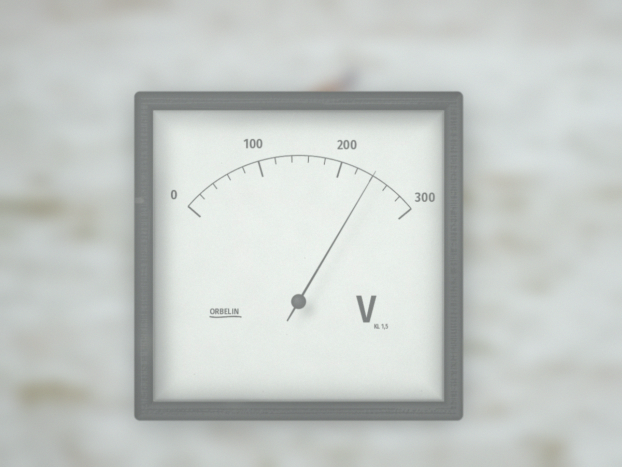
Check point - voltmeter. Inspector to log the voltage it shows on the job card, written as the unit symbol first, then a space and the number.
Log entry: V 240
